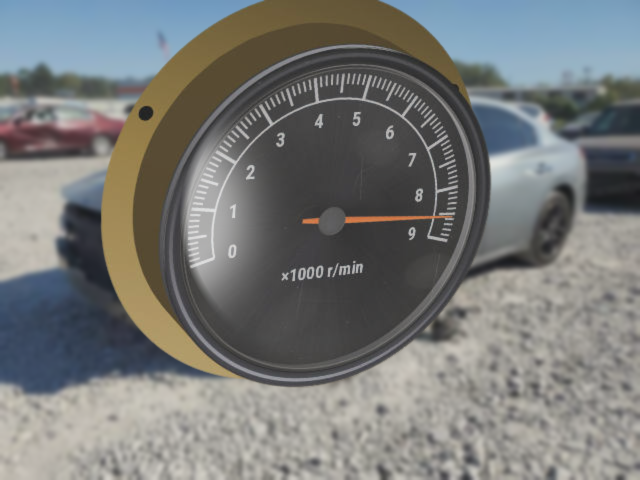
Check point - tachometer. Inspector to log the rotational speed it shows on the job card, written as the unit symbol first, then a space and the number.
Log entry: rpm 8500
